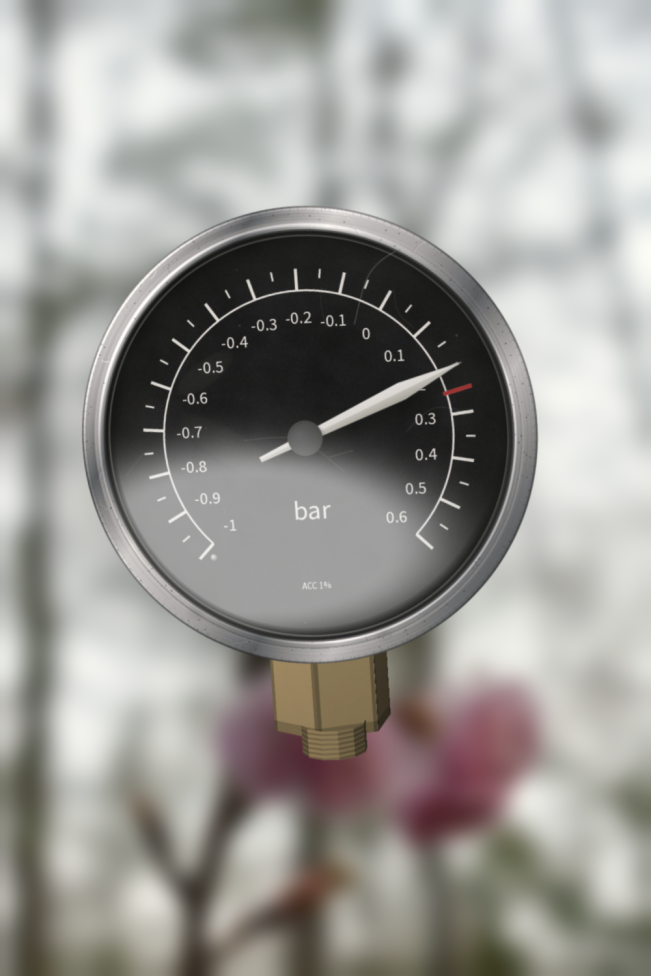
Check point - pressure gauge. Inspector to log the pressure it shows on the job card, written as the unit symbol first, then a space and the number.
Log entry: bar 0.2
